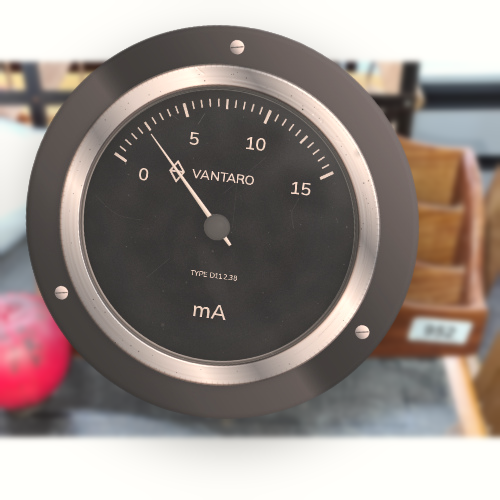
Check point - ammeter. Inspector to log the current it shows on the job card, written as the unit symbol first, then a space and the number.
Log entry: mA 2.5
